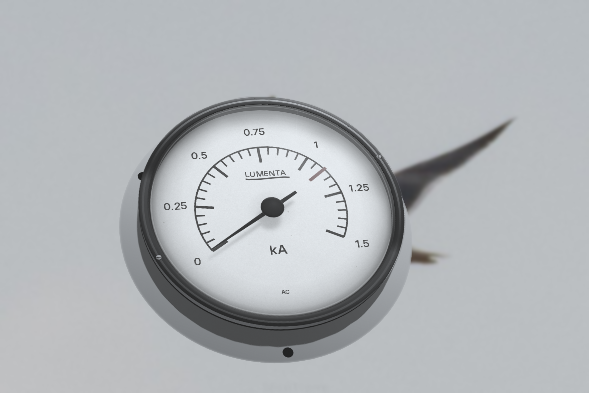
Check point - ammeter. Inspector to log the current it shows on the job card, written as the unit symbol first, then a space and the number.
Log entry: kA 0
